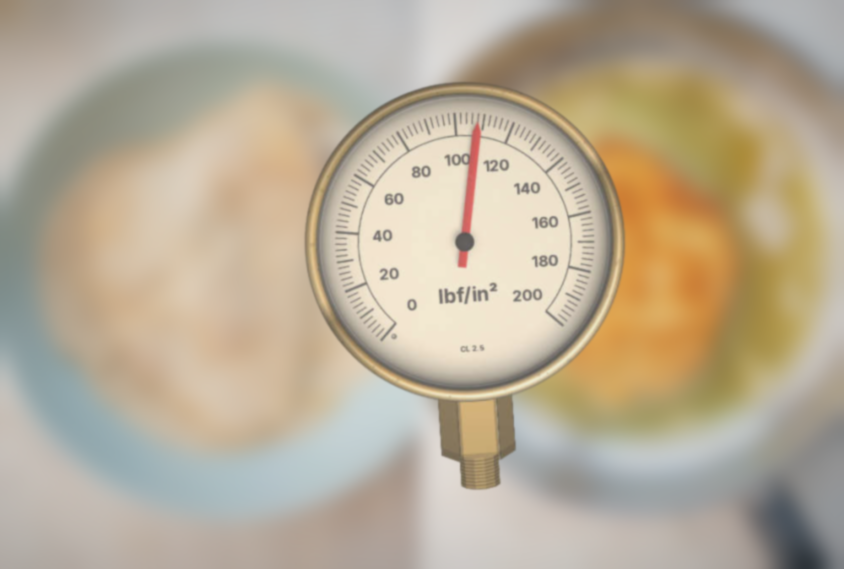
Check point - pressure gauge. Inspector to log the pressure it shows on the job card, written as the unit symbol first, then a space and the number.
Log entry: psi 108
